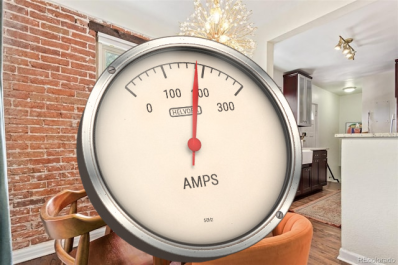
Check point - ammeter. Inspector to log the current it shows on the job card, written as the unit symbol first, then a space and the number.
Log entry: A 180
